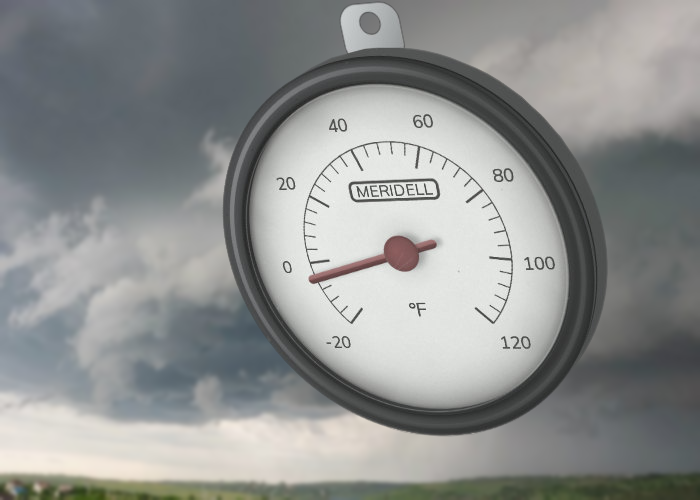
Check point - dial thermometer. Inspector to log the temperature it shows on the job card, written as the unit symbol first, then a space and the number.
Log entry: °F -4
